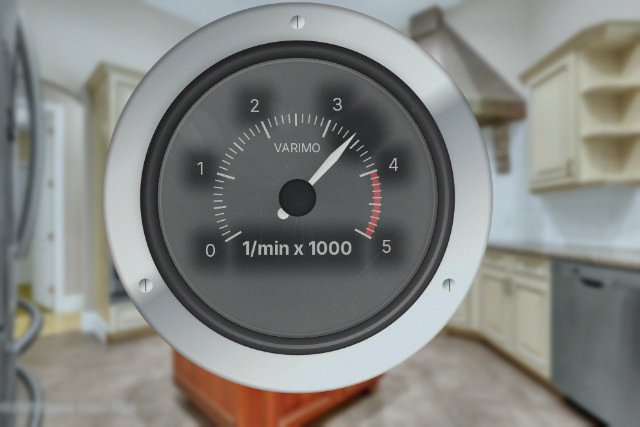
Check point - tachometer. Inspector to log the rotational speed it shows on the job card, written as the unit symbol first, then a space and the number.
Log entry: rpm 3400
